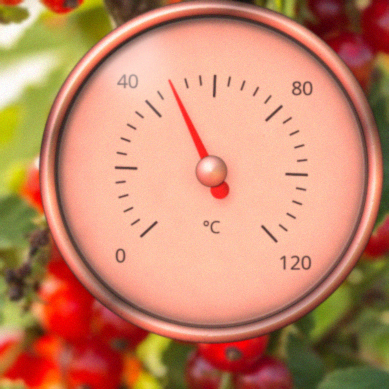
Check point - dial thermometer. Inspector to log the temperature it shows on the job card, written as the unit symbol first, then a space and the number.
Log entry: °C 48
